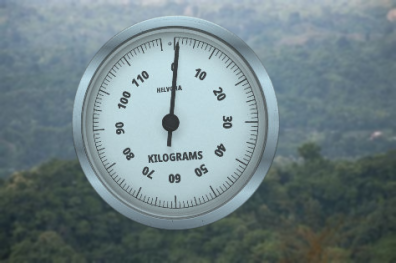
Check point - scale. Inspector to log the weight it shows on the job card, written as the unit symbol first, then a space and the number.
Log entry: kg 1
